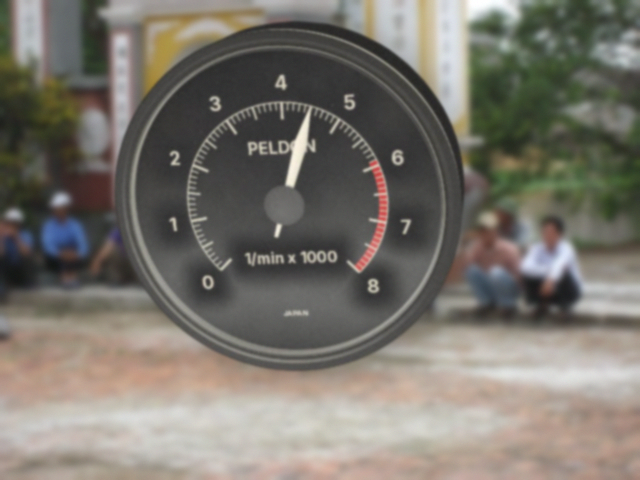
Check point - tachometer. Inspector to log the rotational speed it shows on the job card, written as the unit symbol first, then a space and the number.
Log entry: rpm 4500
